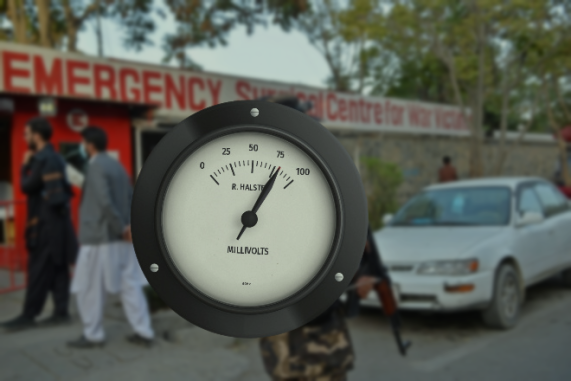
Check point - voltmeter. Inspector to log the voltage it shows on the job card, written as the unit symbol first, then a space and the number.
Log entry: mV 80
